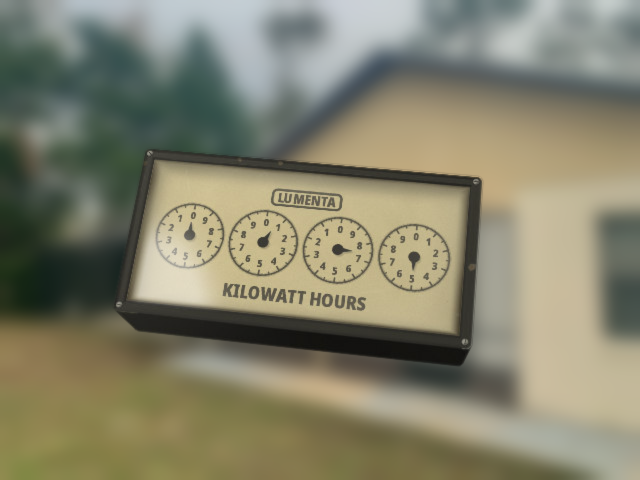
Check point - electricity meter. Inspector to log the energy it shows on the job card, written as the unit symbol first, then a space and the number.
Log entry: kWh 75
